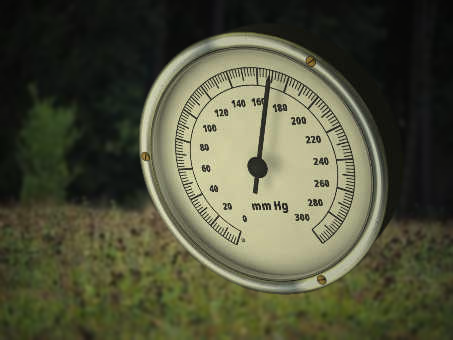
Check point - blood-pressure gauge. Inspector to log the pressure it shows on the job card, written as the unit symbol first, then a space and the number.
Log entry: mmHg 170
